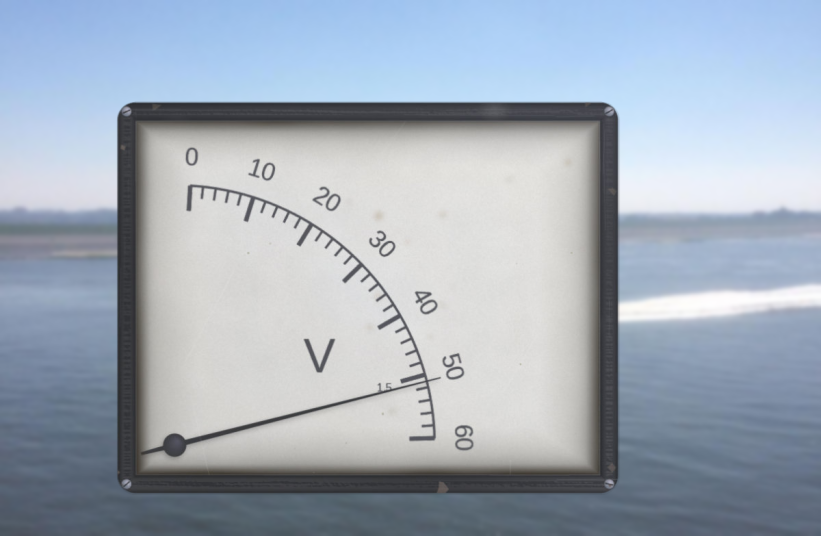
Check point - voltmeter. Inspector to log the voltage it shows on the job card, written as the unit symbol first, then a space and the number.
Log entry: V 51
